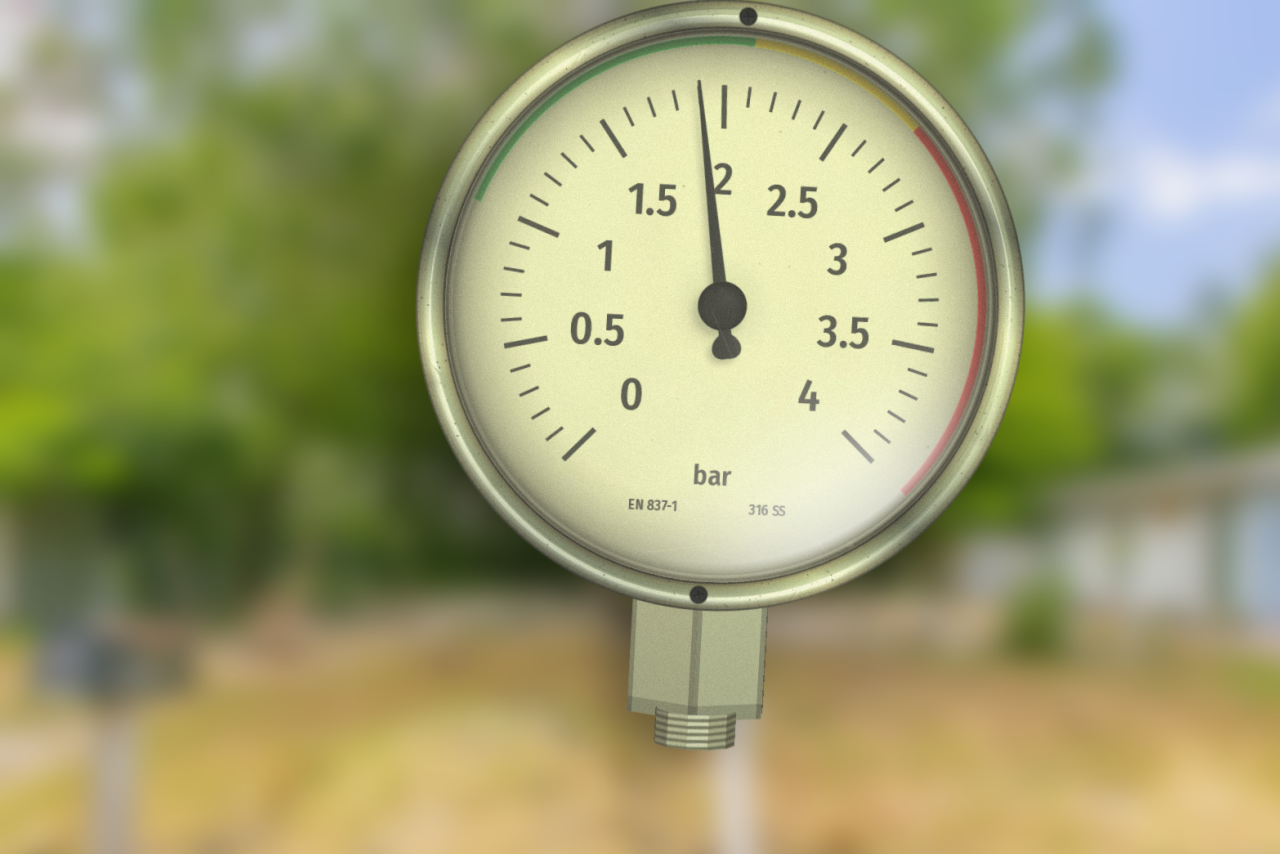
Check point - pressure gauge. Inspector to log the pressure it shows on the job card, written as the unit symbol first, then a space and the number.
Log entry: bar 1.9
